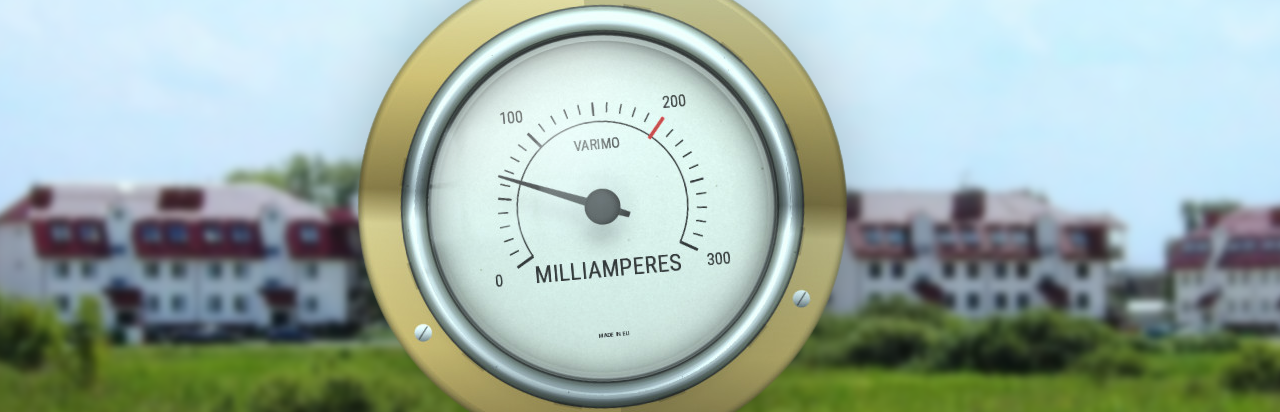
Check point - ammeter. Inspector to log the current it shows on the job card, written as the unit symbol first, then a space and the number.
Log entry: mA 65
